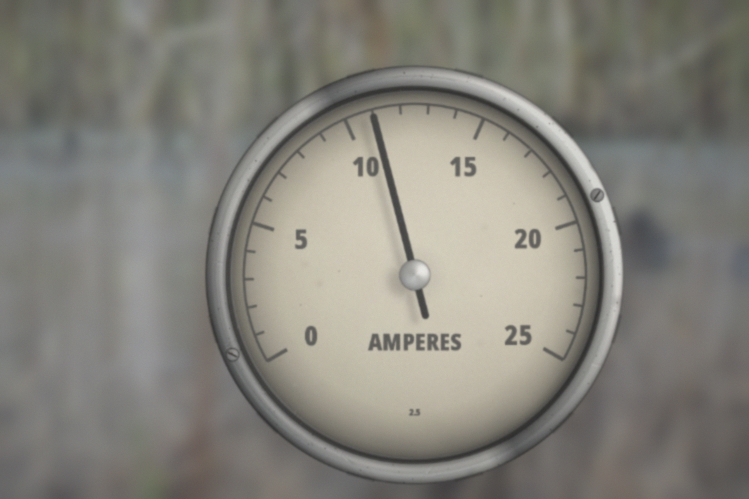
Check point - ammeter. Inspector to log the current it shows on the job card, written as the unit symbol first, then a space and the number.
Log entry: A 11
